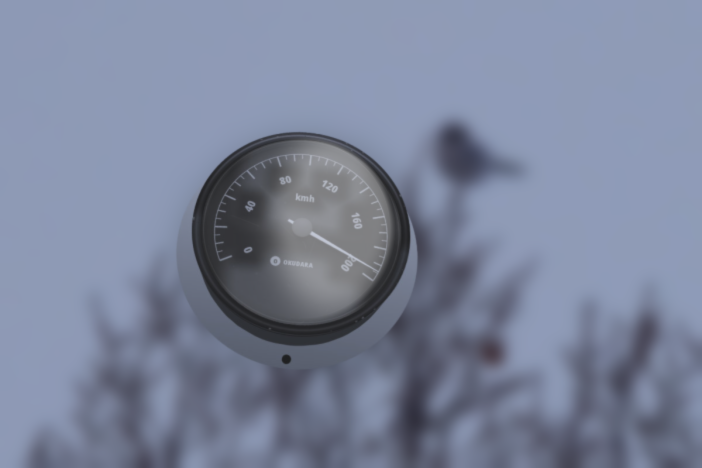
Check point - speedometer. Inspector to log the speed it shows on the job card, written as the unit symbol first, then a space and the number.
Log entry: km/h 195
